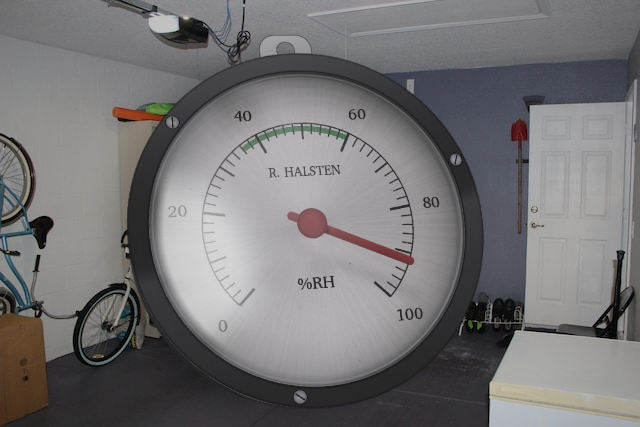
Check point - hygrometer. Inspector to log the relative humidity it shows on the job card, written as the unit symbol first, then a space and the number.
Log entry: % 92
